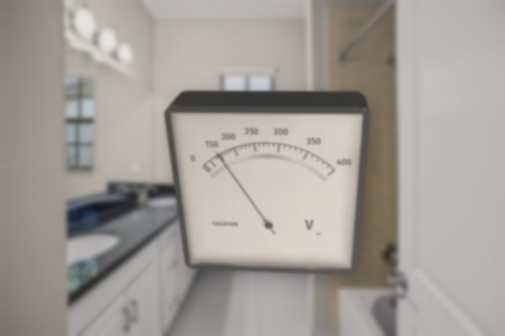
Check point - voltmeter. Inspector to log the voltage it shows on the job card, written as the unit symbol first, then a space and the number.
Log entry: V 150
